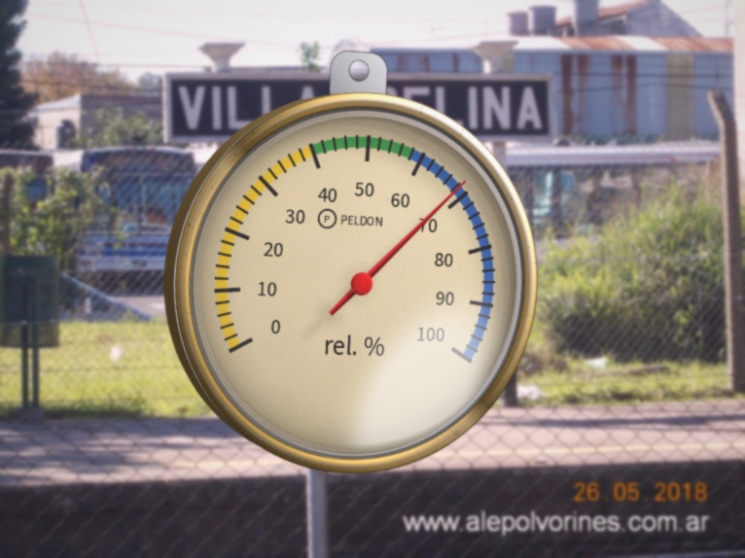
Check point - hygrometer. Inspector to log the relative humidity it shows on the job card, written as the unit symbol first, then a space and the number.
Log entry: % 68
